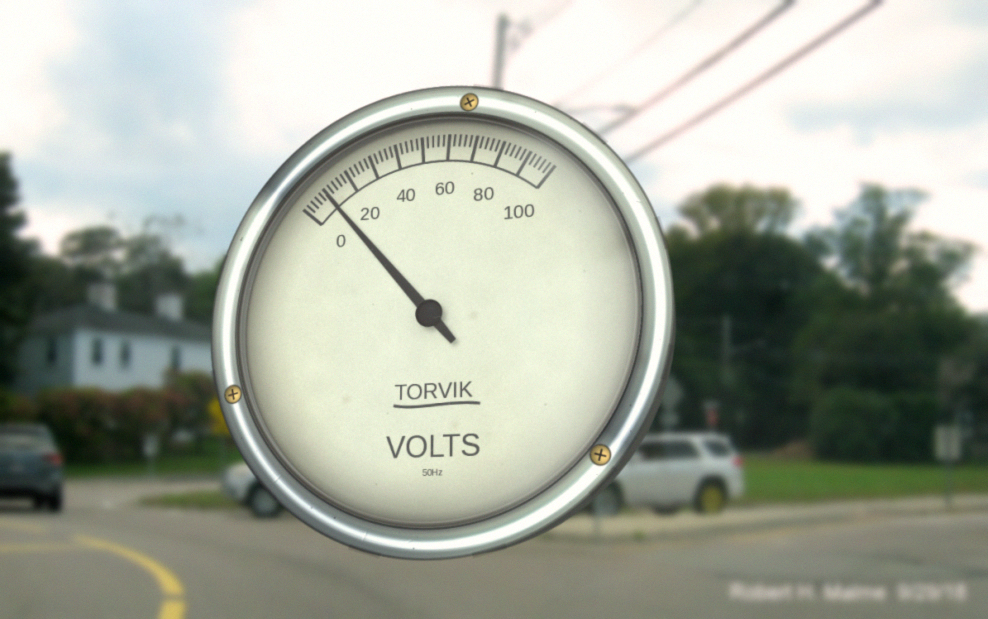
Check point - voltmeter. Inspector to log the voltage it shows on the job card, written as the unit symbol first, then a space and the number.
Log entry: V 10
